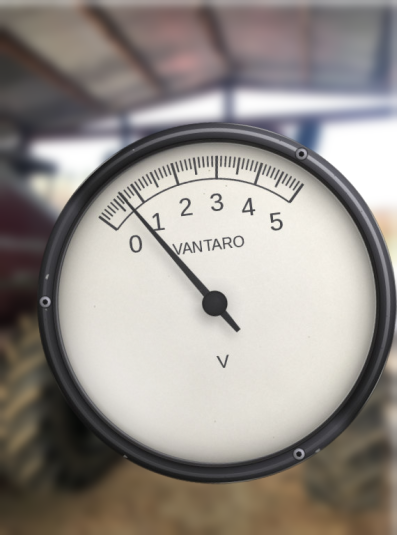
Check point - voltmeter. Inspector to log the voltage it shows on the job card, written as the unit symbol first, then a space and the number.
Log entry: V 0.7
